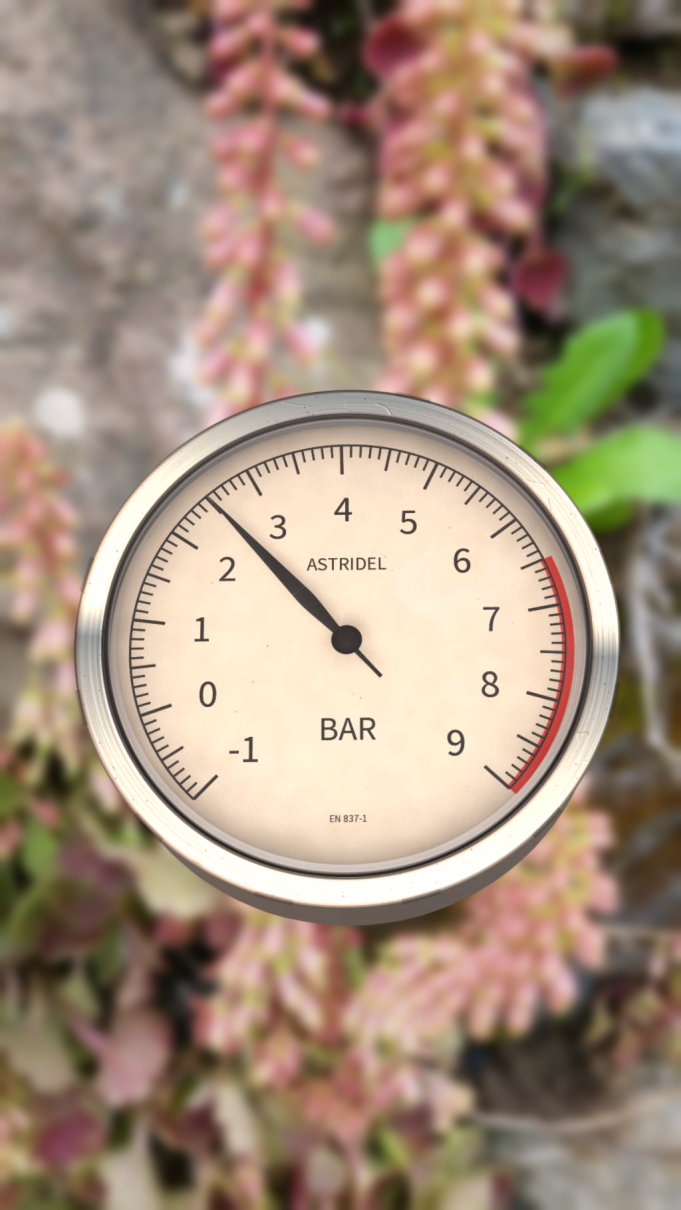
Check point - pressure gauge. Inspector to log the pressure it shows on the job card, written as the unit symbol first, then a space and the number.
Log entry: bar 2.5
